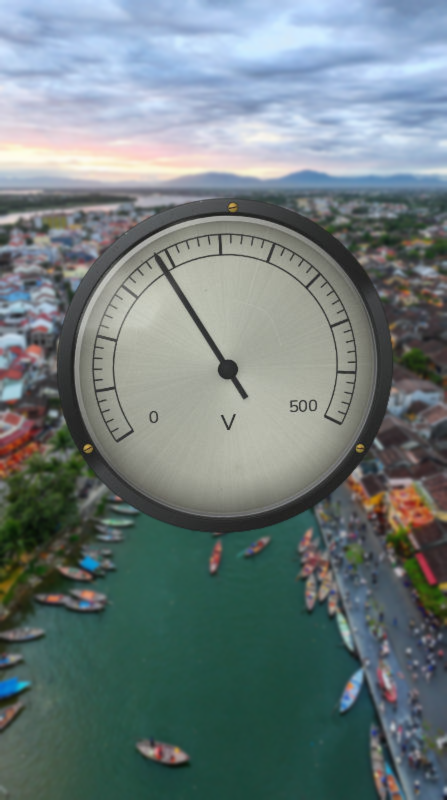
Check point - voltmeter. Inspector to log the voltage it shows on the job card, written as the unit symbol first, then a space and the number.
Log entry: V 190
